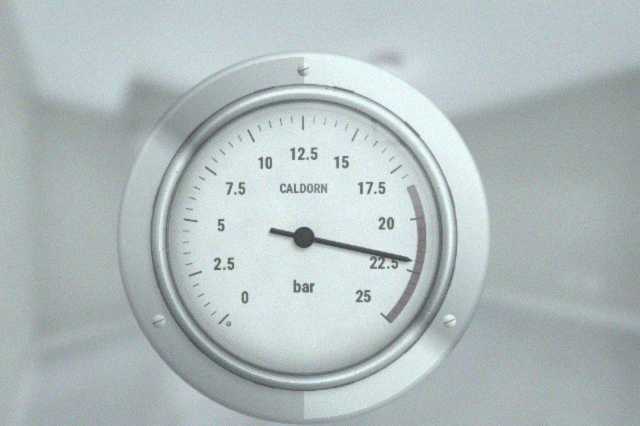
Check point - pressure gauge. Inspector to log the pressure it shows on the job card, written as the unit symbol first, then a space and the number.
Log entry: bar 22
